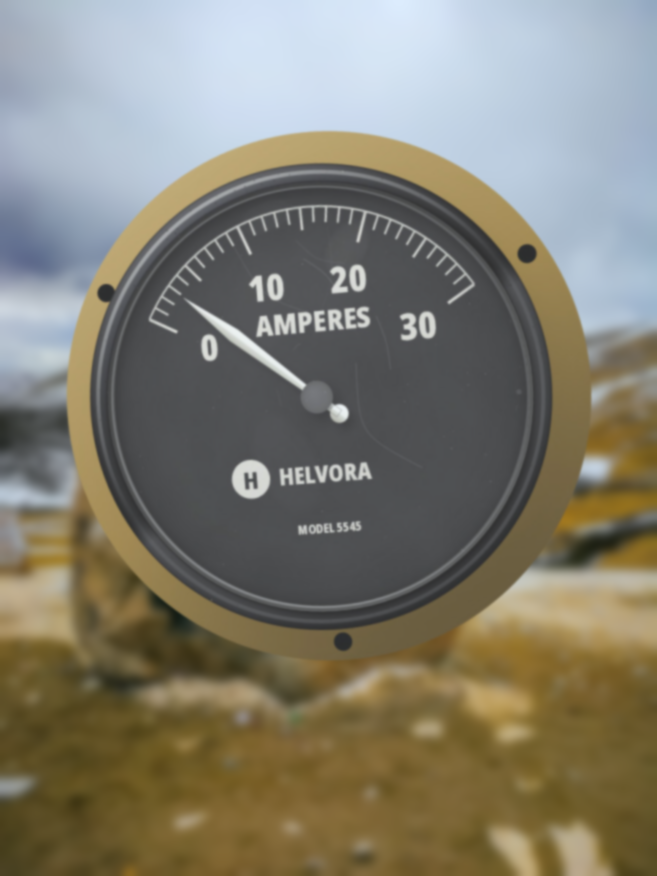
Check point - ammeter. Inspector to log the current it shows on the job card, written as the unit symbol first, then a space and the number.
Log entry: A 3
